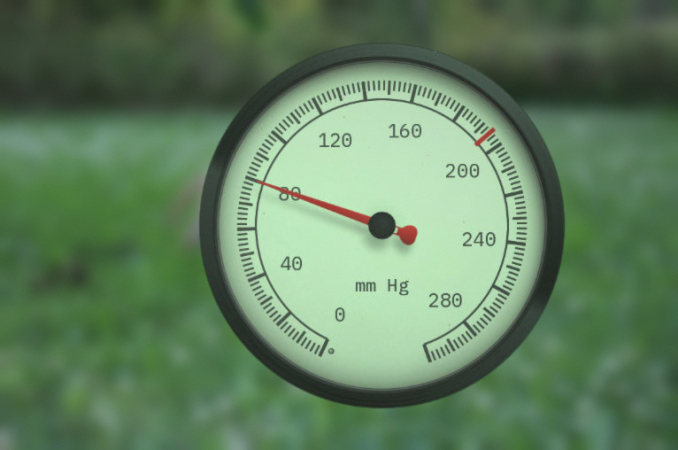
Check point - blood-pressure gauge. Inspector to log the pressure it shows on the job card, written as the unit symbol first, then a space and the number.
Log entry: mmHg 80
